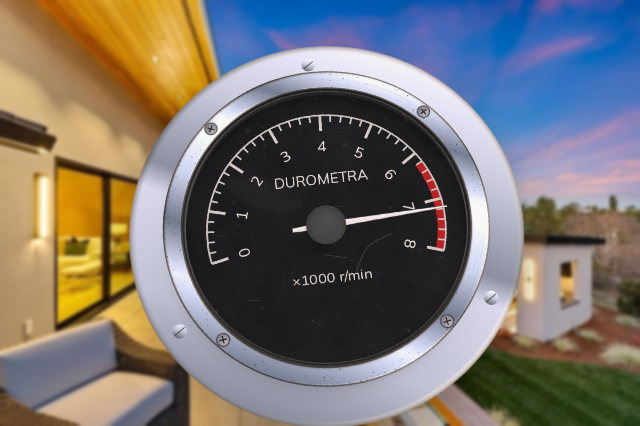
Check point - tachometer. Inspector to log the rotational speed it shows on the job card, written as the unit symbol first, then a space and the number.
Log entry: rpm 7200
